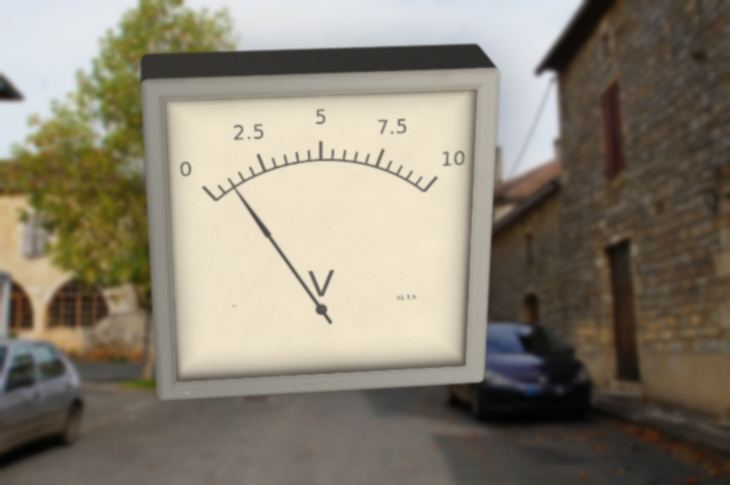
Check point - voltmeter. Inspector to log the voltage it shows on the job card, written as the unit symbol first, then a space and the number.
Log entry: V 1
